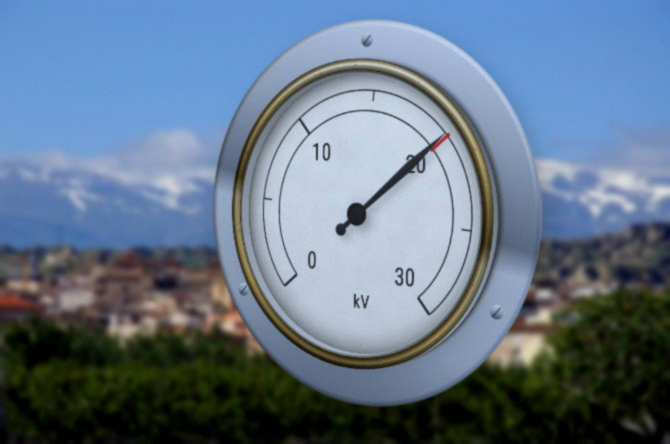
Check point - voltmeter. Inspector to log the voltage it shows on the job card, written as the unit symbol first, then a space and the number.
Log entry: kV 20
